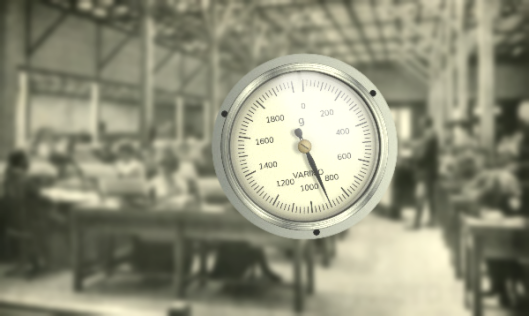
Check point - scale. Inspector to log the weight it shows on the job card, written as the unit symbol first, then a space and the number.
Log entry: g 900
